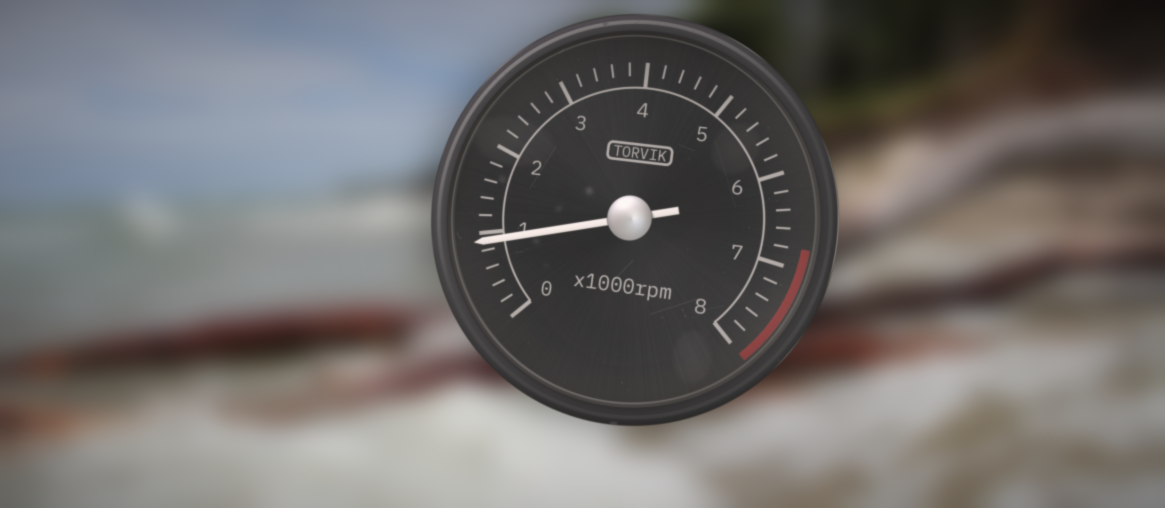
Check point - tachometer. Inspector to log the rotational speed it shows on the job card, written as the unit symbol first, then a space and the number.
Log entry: rpm 900
